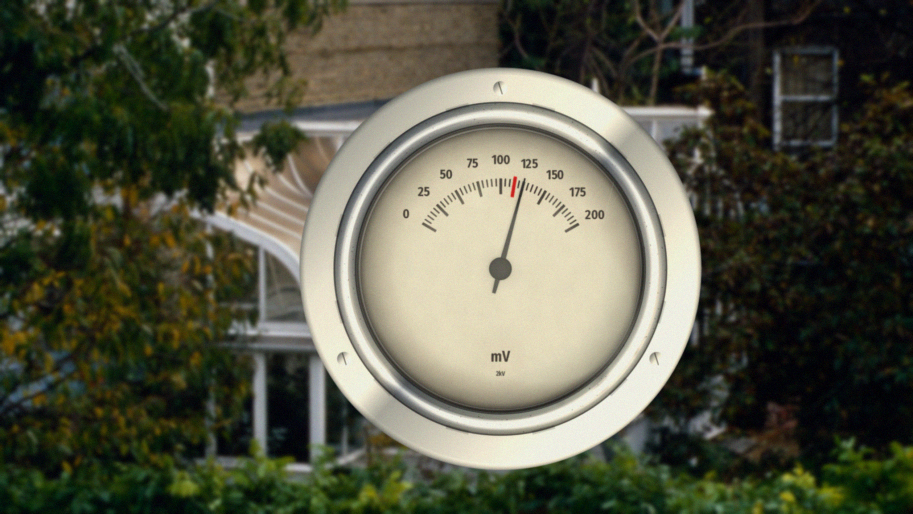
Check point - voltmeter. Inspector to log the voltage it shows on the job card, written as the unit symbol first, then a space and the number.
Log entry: mV 125
